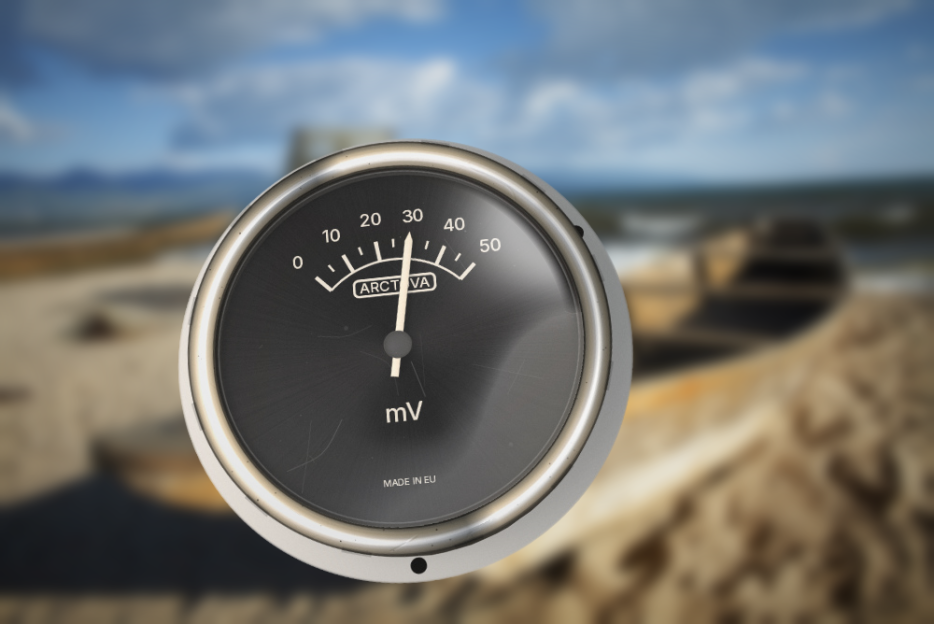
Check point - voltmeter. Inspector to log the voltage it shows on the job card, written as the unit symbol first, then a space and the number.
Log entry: mV 30
